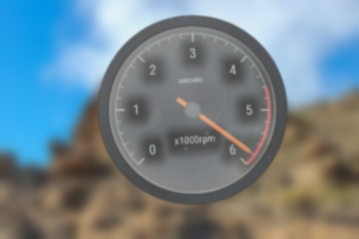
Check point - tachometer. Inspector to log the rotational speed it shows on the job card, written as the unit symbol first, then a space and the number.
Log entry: rpm 5800
